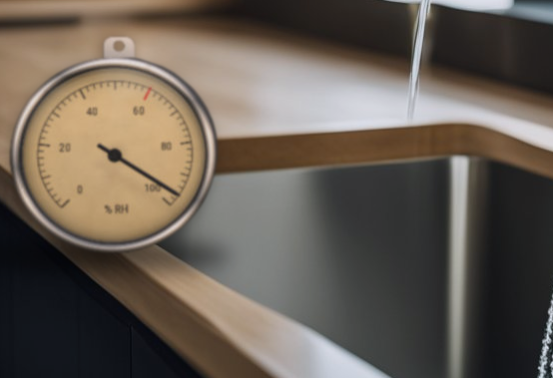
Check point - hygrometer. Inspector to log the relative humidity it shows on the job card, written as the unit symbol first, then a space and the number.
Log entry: % 96
